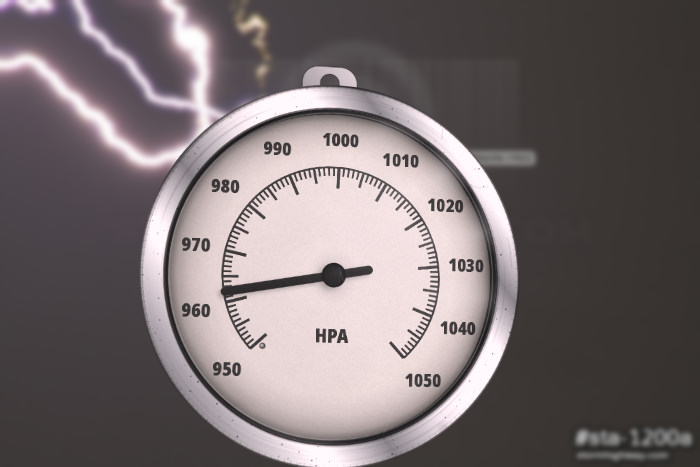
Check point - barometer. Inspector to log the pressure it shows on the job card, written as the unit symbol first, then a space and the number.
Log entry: hPa 962
